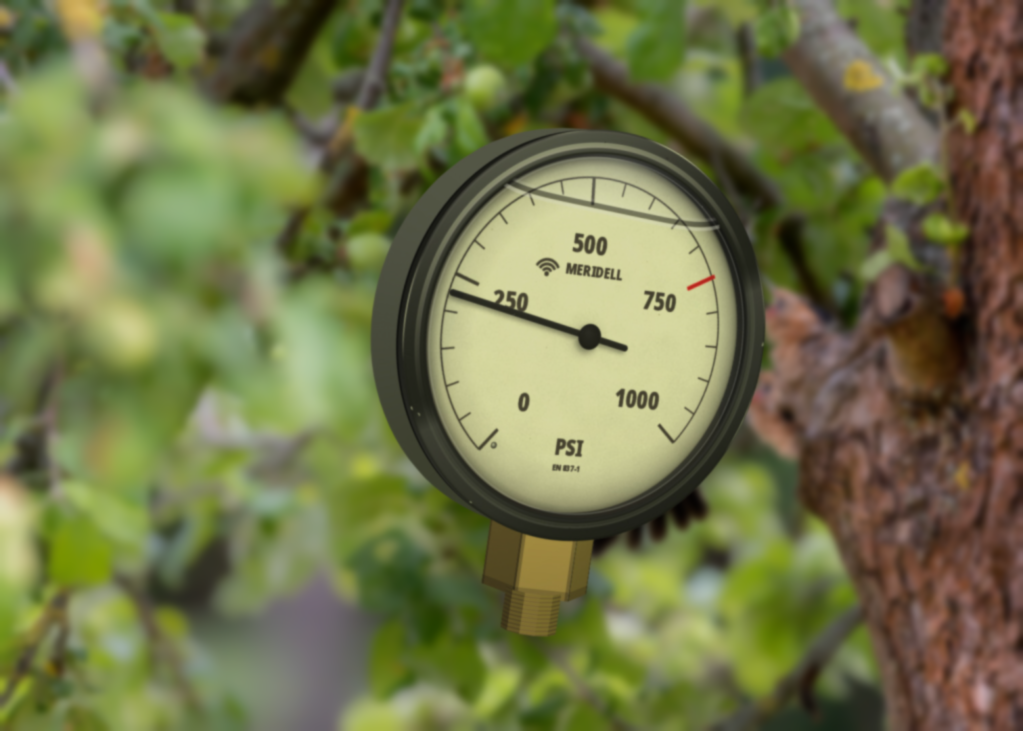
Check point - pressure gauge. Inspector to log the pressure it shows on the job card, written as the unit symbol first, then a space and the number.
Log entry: psi 225
